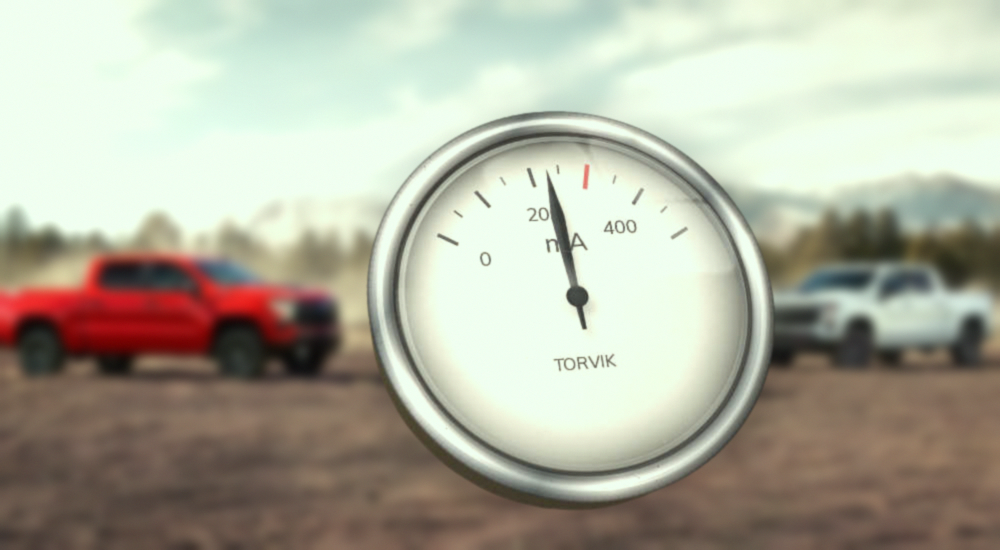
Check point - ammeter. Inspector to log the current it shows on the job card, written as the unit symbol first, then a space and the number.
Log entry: mA 225
